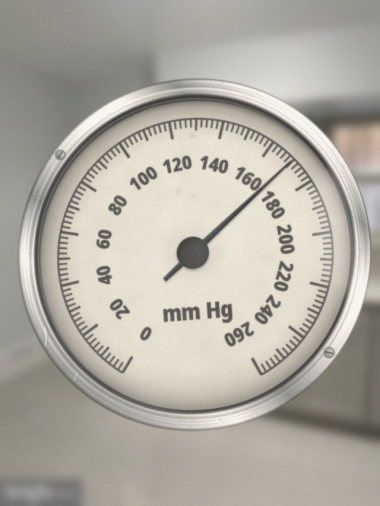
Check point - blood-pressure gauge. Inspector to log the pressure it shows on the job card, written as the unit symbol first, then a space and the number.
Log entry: mmHg 170
